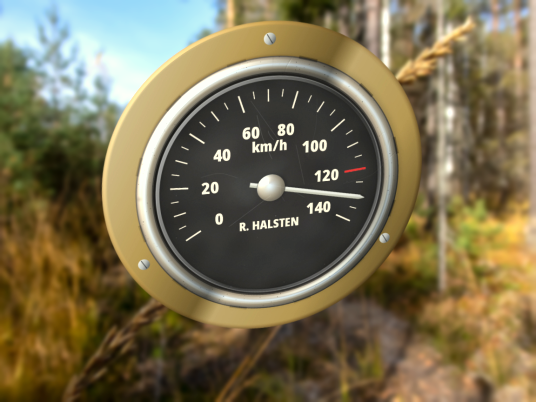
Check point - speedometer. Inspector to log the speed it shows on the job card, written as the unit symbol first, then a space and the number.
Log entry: km/h 130
